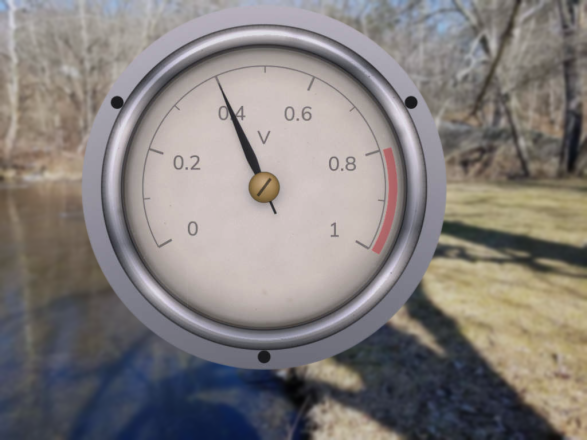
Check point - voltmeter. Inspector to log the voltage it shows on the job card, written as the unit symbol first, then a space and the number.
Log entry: V 0.4
